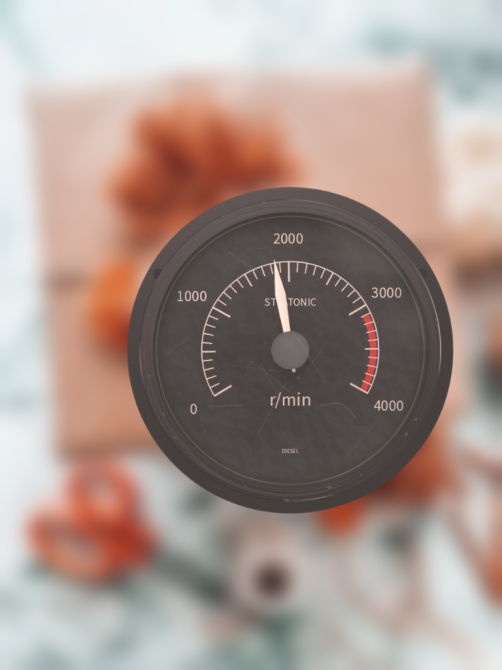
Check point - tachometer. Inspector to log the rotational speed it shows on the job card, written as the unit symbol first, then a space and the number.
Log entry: rpm 1850
